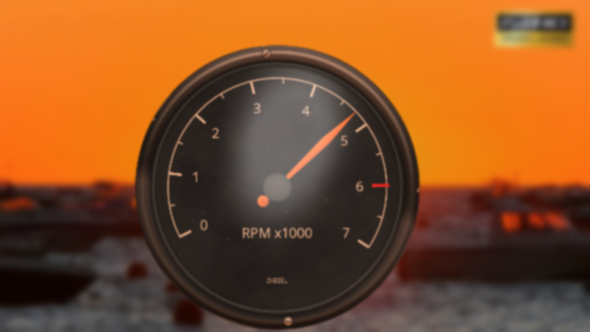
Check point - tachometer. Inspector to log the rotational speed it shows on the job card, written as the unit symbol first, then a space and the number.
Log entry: rpm 4750
